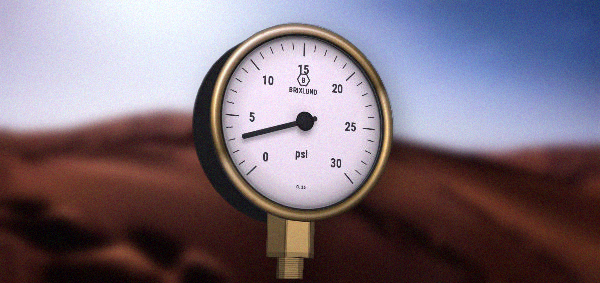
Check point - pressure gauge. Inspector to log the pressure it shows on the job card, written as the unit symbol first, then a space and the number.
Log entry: psi 3
